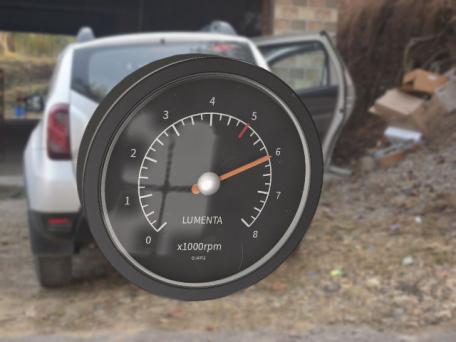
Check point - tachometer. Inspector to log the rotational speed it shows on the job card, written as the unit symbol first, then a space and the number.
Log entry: rpm 6000
